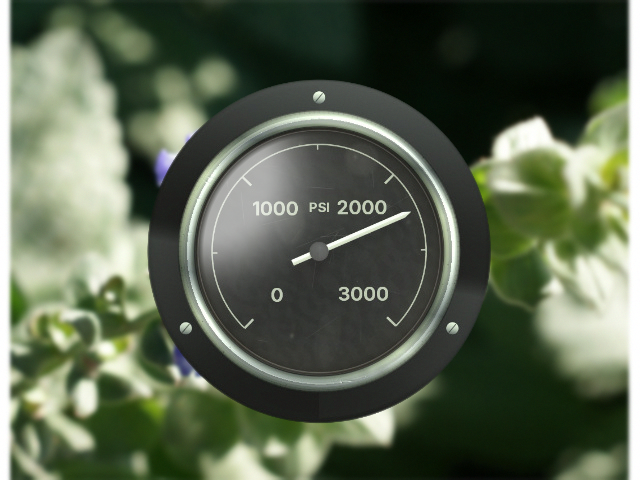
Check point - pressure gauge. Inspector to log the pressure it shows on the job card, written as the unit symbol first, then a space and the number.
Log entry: psi 2250
